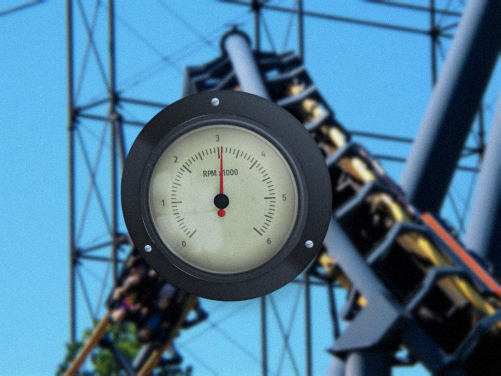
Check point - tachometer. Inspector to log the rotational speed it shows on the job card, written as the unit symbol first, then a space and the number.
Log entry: rpm 3100
